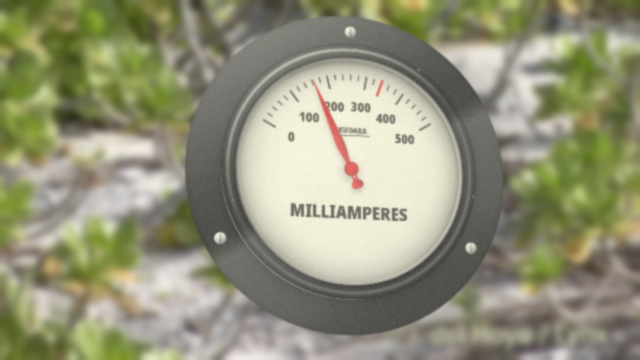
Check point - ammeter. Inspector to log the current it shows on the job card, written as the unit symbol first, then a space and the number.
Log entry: mA 160
